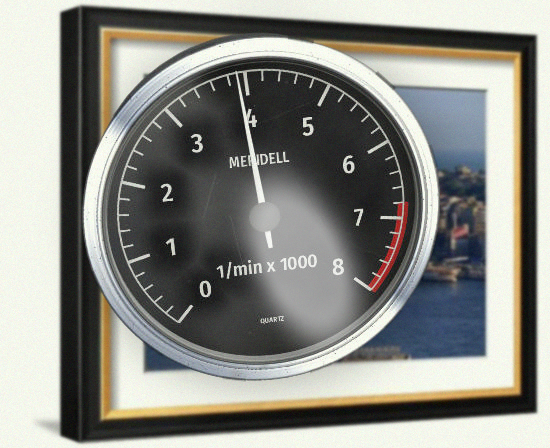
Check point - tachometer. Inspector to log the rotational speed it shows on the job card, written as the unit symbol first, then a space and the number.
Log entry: rpm 3900
